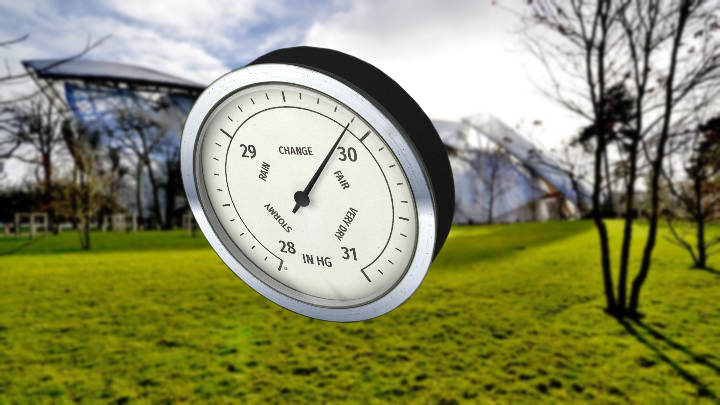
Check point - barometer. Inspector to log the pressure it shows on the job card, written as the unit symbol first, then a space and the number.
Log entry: inHg 29.9
